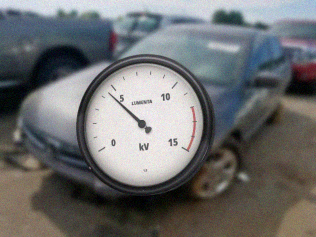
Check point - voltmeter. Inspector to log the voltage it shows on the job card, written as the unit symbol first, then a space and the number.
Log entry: kV 4.5
